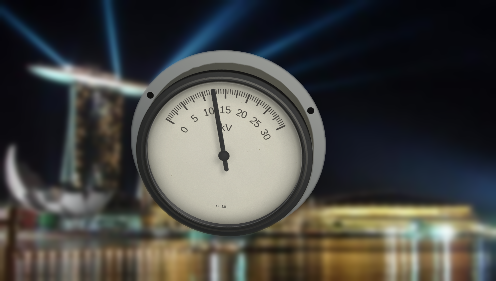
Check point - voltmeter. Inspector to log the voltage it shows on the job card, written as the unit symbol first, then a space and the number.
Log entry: kV 12.5
